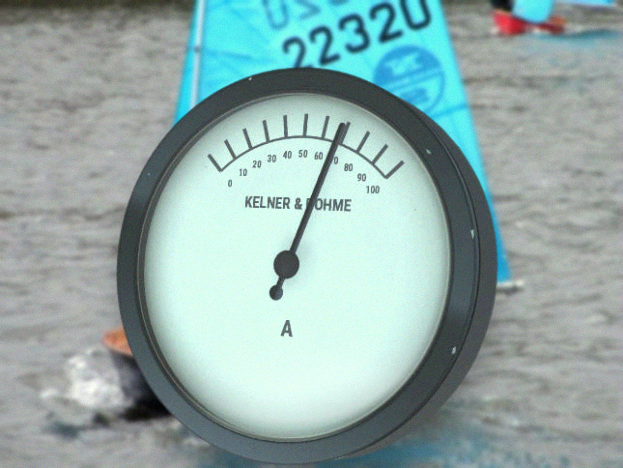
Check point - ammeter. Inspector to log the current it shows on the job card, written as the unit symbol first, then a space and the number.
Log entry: A 70
